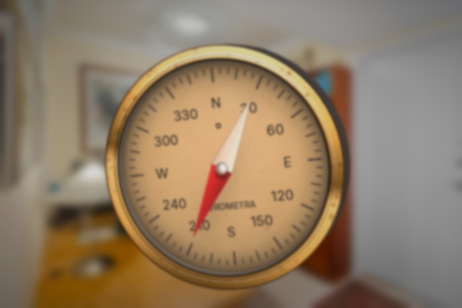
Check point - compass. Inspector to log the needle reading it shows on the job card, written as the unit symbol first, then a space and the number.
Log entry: ° 210
